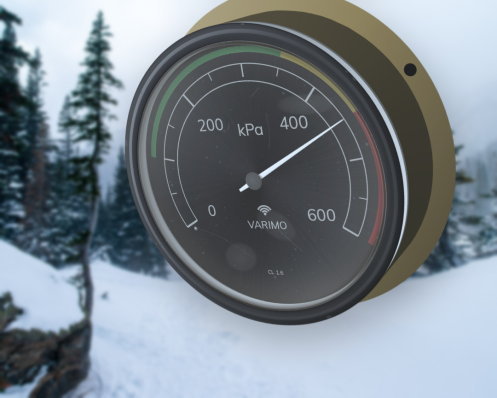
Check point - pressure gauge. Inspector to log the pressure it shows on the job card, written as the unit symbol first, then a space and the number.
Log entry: kPa 450
